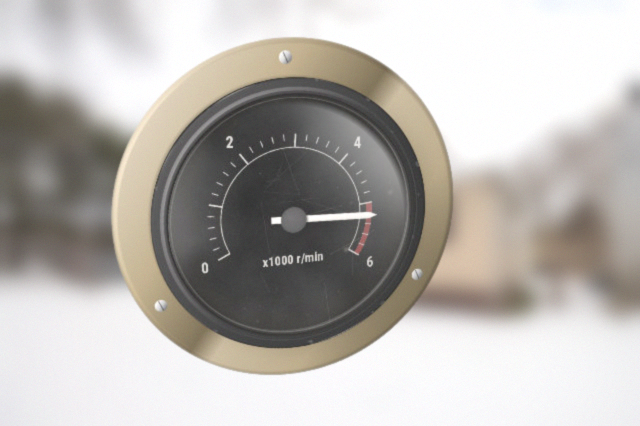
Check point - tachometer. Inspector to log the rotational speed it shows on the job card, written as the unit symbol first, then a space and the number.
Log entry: rpm 5200
